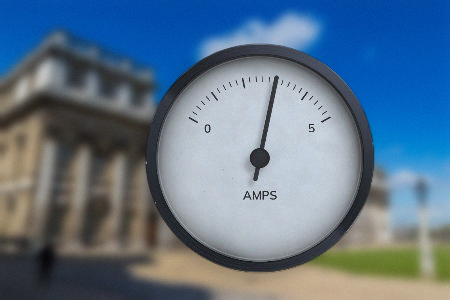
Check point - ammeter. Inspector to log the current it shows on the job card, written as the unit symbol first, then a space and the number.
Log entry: A 3
